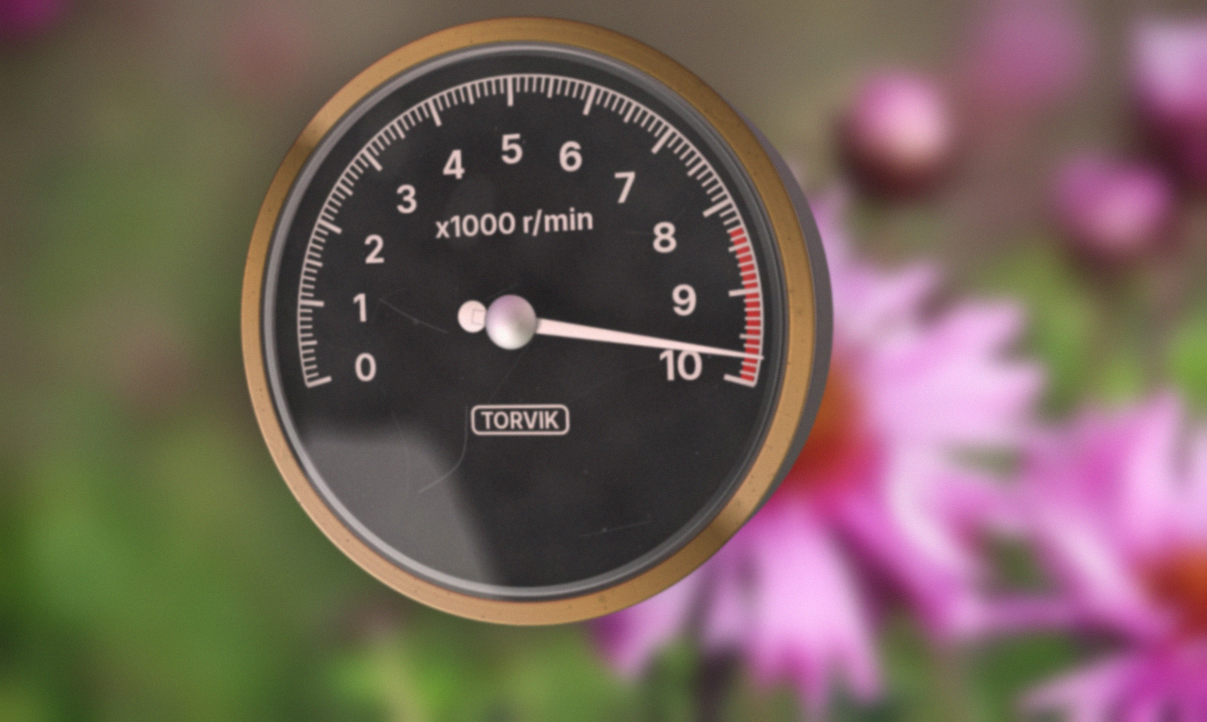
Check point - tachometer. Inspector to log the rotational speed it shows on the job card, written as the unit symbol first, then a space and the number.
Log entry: rpm 9700
